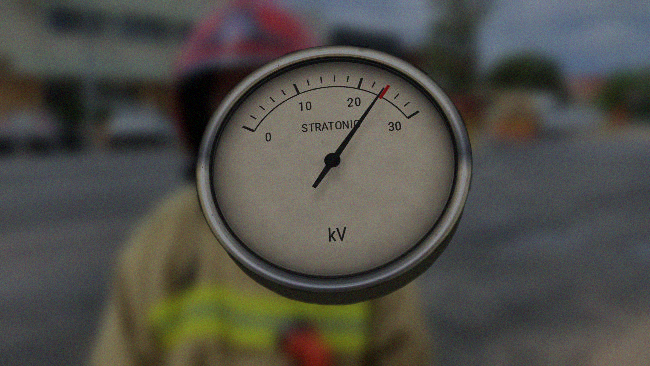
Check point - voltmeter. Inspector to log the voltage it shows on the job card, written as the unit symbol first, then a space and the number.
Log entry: kV 24
